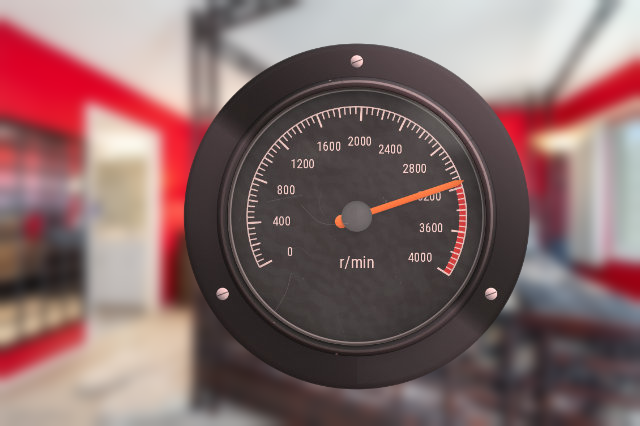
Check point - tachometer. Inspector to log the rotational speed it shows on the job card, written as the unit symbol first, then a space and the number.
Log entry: rpm 3150
